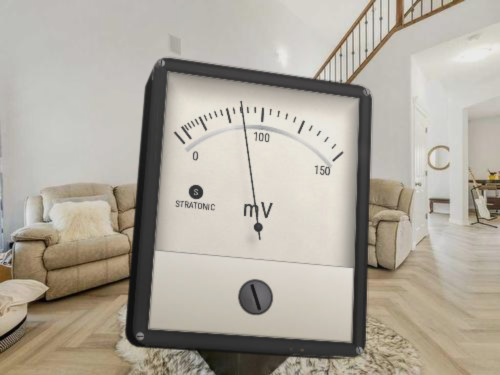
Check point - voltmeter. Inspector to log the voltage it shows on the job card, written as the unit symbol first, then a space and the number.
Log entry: mV 85
